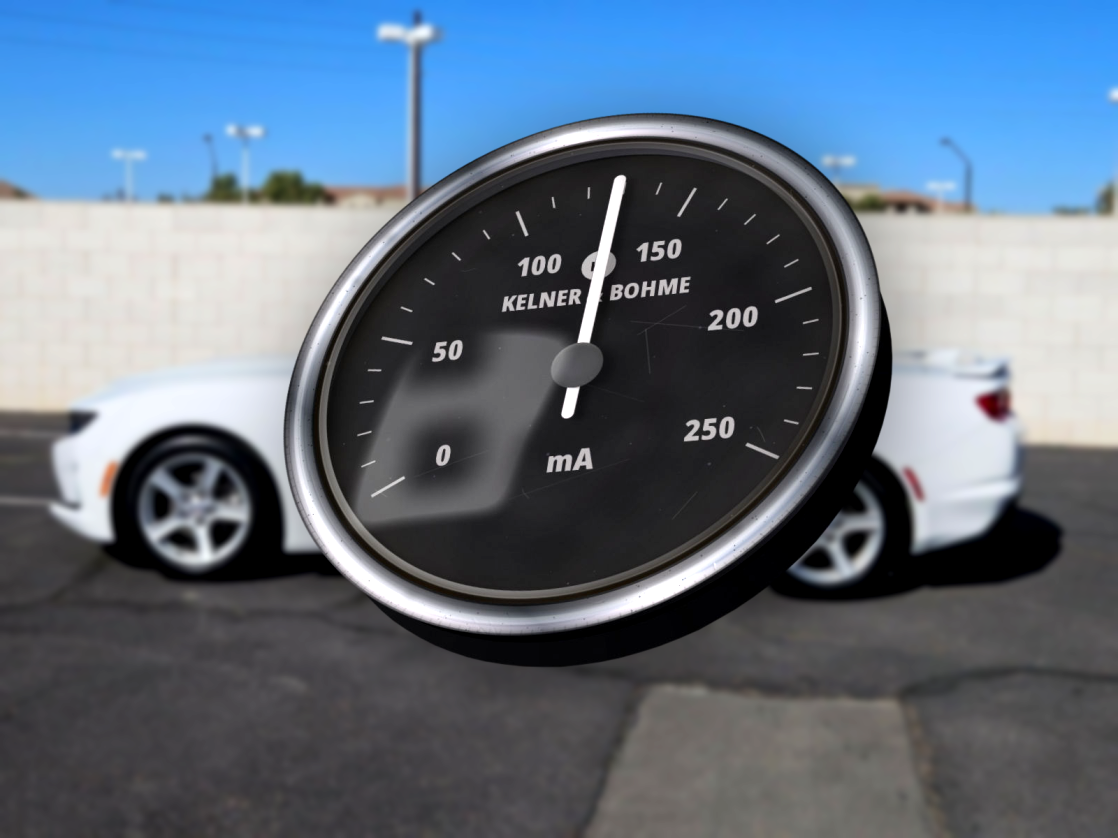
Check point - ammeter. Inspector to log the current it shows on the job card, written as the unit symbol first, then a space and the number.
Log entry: mA 130
